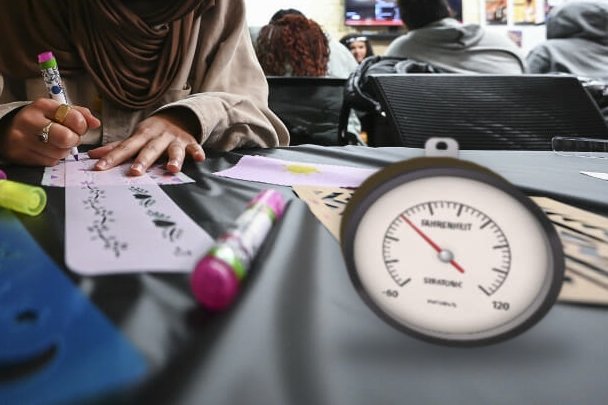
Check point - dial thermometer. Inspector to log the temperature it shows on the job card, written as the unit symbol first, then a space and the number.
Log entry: °F 0
